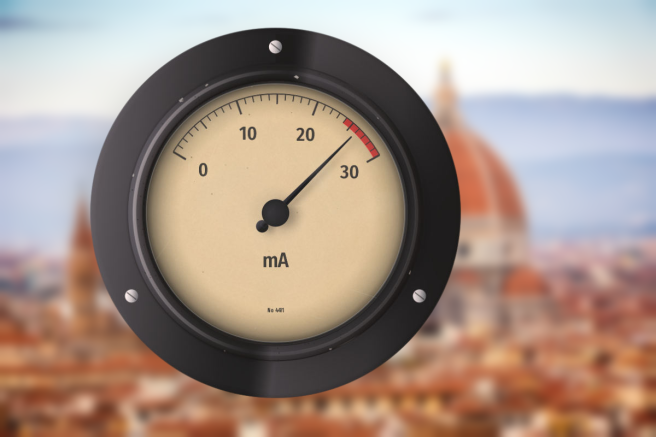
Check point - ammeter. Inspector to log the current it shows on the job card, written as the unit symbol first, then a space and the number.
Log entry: mA 26
